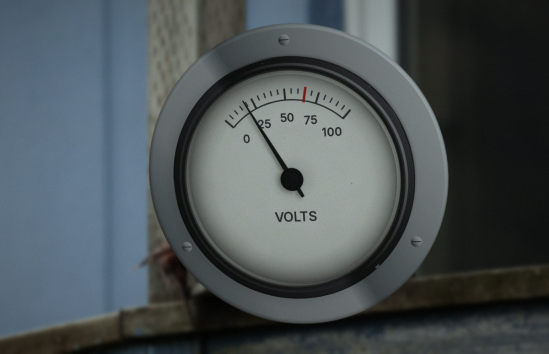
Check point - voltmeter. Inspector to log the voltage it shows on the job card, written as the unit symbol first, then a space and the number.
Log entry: V 20
